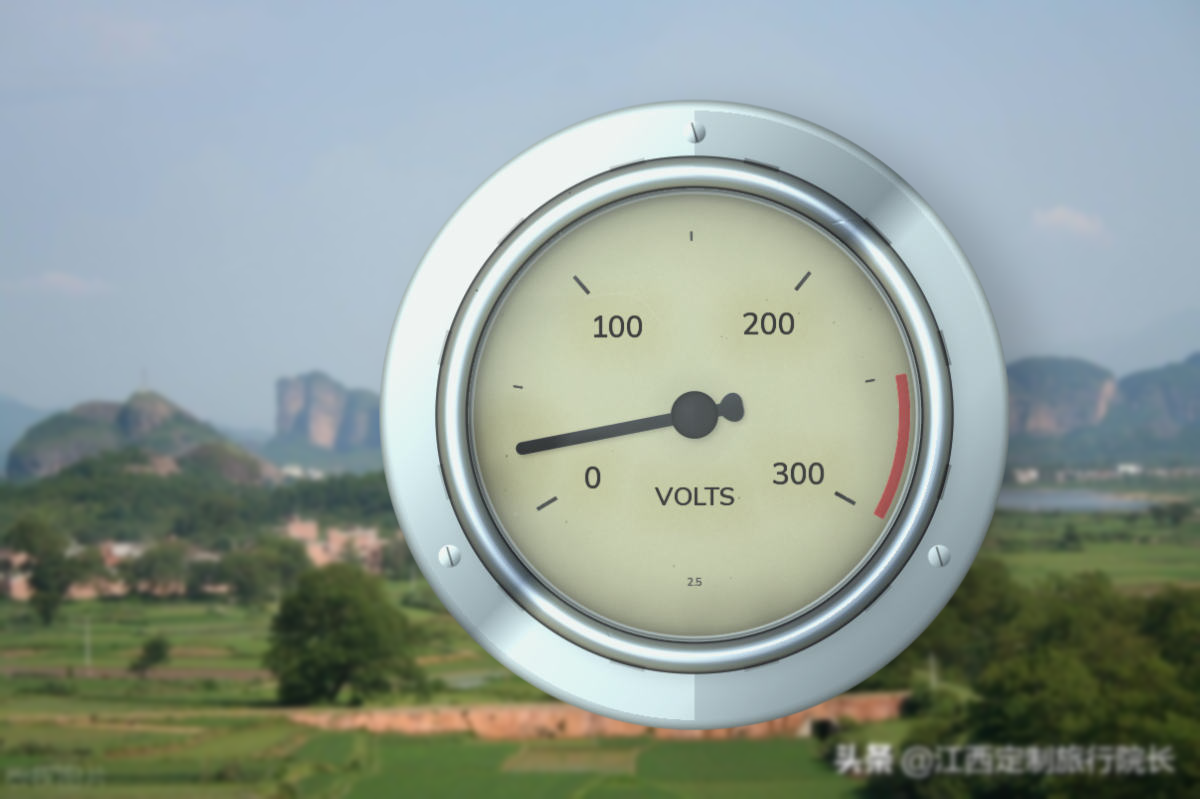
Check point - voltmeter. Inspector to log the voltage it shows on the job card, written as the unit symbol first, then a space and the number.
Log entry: V 25
